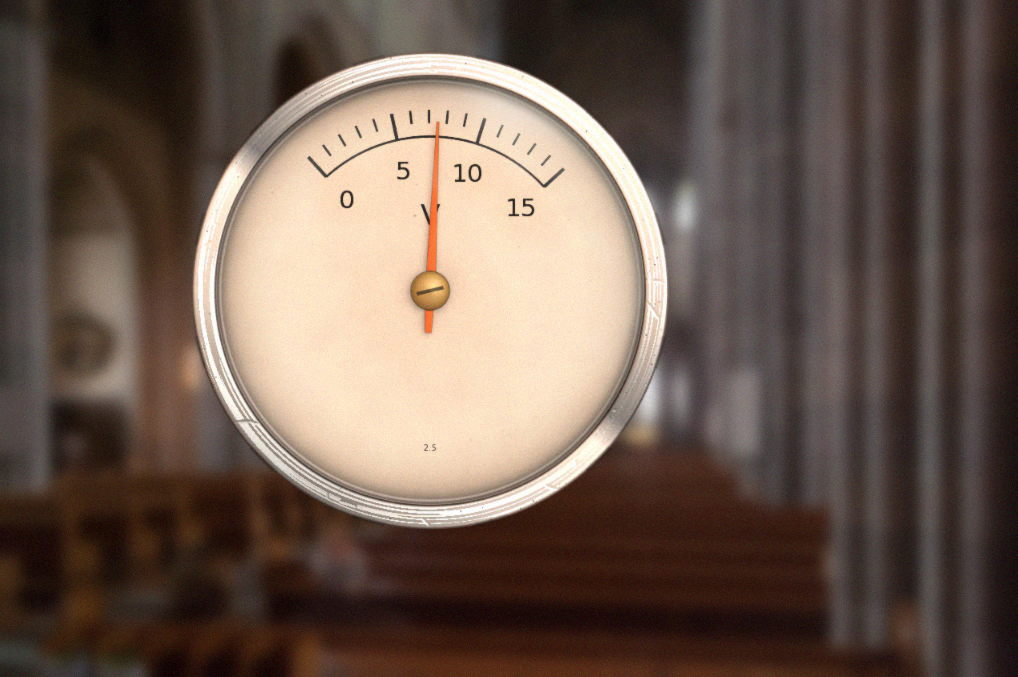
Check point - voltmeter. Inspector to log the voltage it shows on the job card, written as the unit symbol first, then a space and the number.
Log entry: V 7.5
